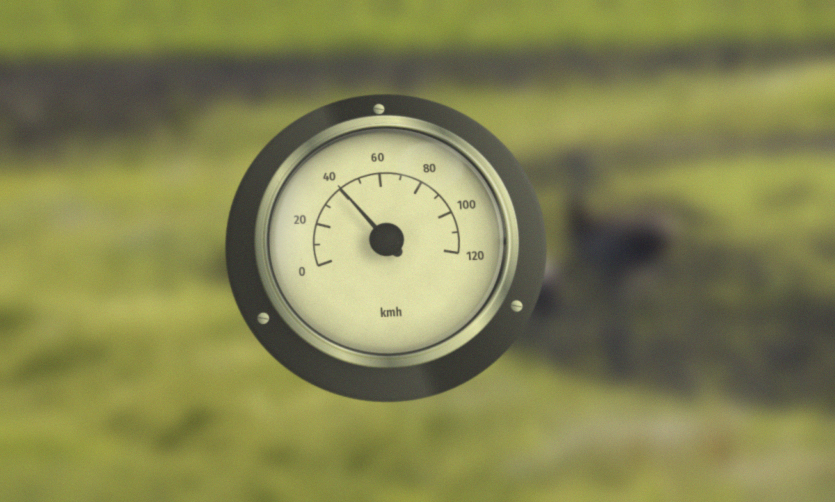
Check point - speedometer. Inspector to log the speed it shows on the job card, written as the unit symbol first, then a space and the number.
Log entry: km/h 40
